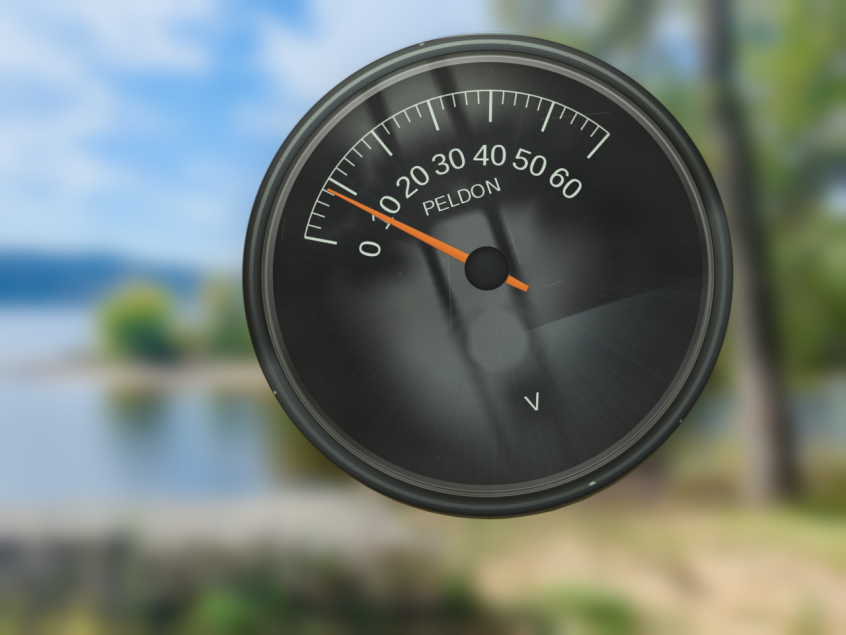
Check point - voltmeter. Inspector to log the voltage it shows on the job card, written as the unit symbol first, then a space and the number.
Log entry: V 8
